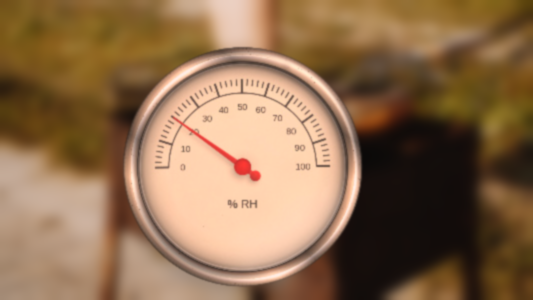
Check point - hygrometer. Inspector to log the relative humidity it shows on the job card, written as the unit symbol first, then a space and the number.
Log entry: % 20
